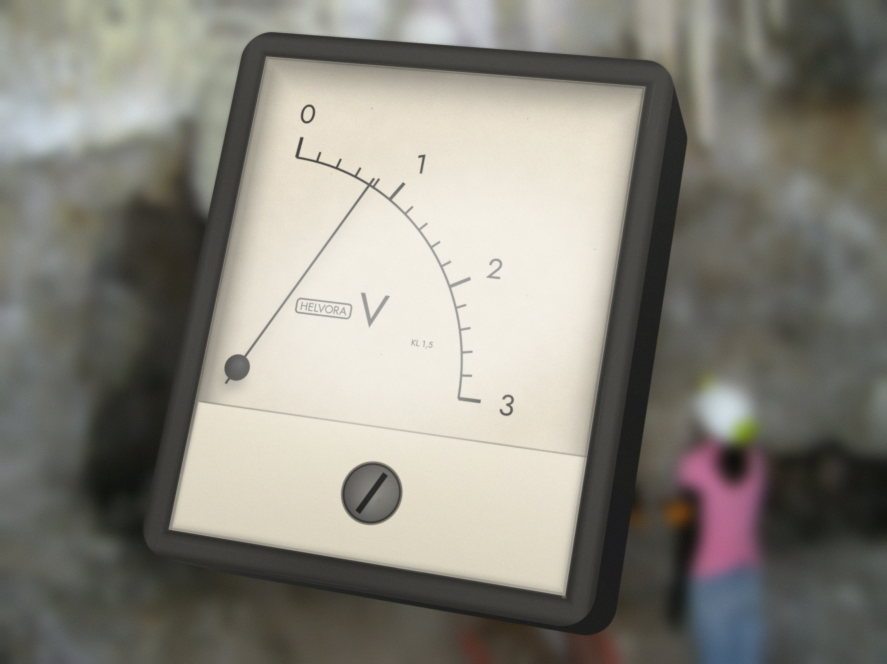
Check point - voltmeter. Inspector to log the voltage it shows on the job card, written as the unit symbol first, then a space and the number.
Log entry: V 0.8
